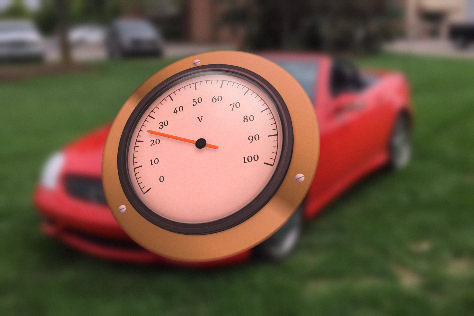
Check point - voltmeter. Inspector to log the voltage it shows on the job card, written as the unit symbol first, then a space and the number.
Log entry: V 24
